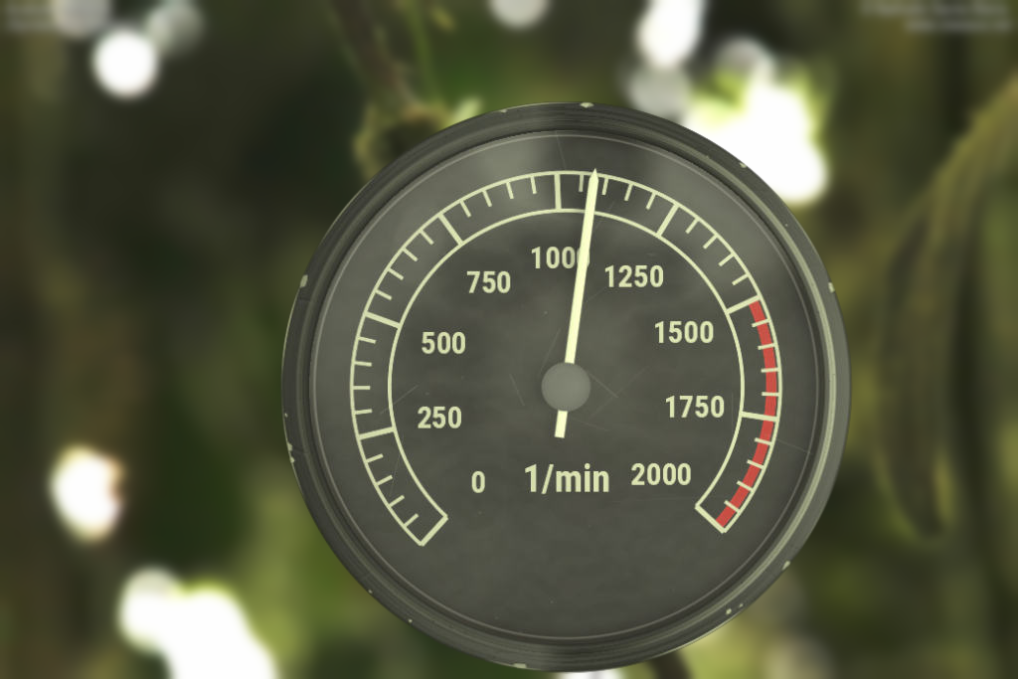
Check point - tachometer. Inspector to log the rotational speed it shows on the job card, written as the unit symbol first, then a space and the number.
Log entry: rpm 1075
